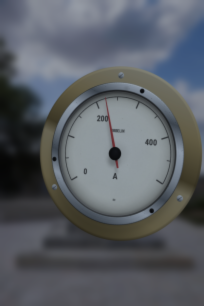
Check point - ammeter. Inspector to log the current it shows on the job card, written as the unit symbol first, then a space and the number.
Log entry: A 225
